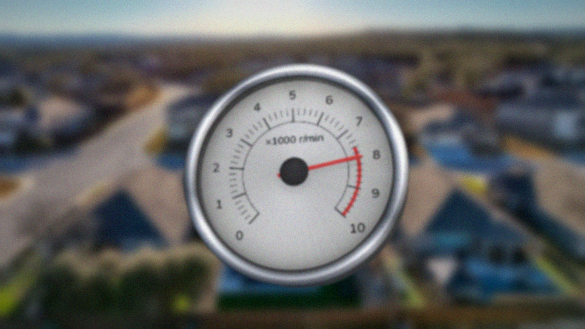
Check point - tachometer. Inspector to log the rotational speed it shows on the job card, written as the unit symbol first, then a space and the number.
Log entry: rpm 8000
